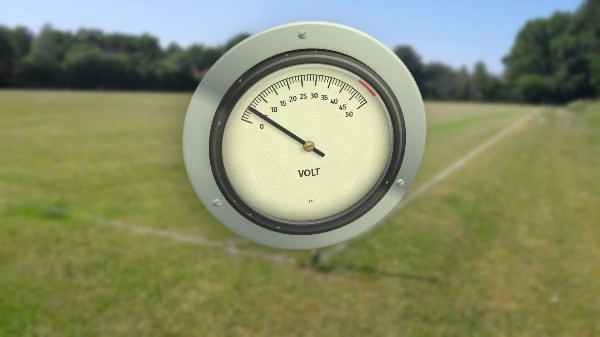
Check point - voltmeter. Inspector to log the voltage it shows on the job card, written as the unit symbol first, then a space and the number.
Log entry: V 5
